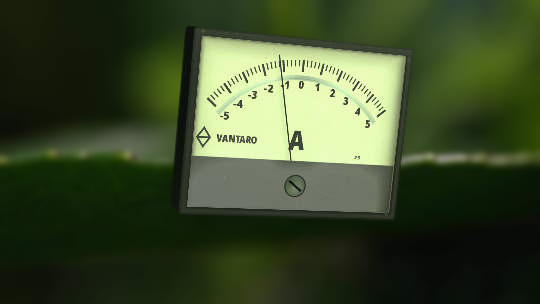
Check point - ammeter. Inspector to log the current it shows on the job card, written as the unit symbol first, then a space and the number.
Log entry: A -1.2
